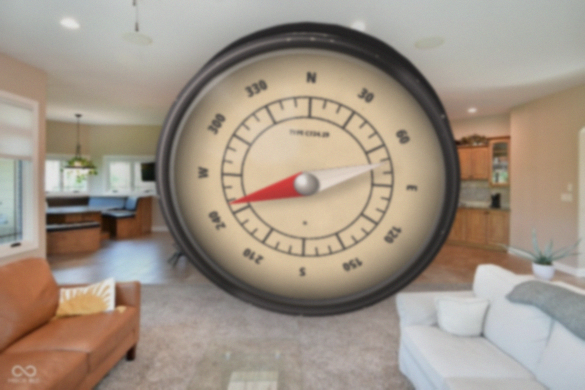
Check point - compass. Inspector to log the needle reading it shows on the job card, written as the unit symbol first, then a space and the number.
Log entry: ° 250
